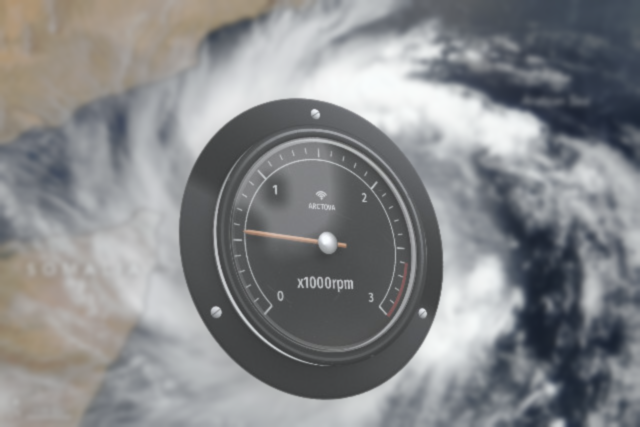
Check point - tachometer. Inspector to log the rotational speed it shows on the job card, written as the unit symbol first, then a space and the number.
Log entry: rpm 550
